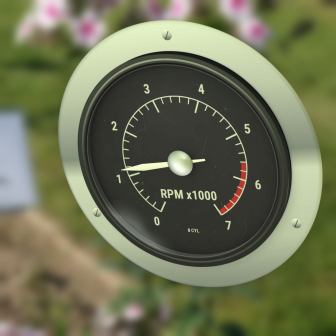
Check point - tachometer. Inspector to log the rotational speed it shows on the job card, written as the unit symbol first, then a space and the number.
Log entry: rpm 1200
